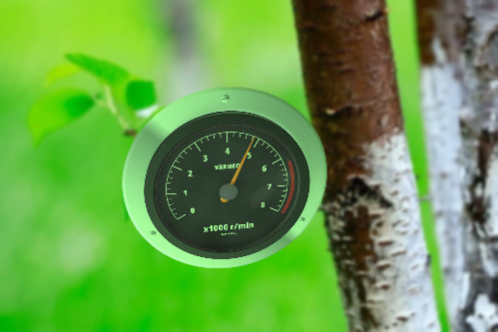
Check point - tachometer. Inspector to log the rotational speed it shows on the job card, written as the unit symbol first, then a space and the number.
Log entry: rpm 4800
